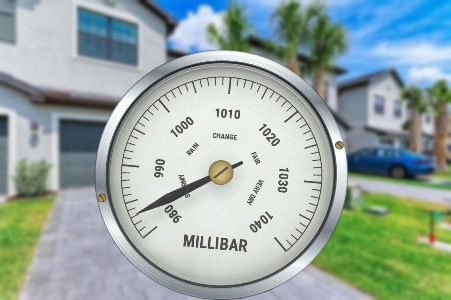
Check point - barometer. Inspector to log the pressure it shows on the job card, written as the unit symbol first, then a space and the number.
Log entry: mbar 983
